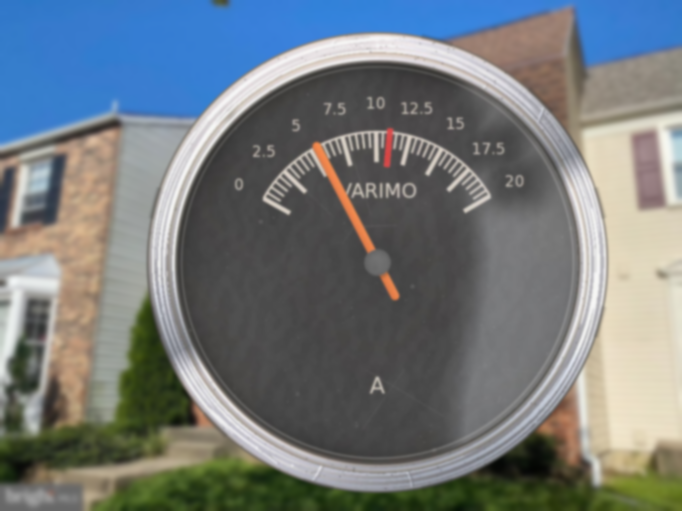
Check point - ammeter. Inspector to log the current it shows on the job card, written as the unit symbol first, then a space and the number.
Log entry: A 5.5
